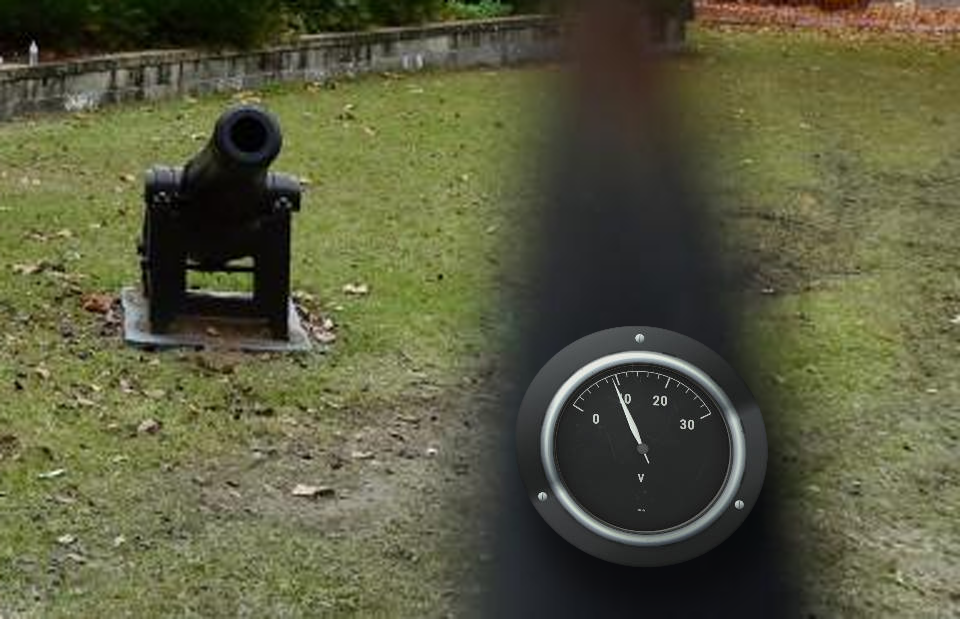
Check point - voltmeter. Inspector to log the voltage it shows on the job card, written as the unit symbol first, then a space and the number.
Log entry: V 9
